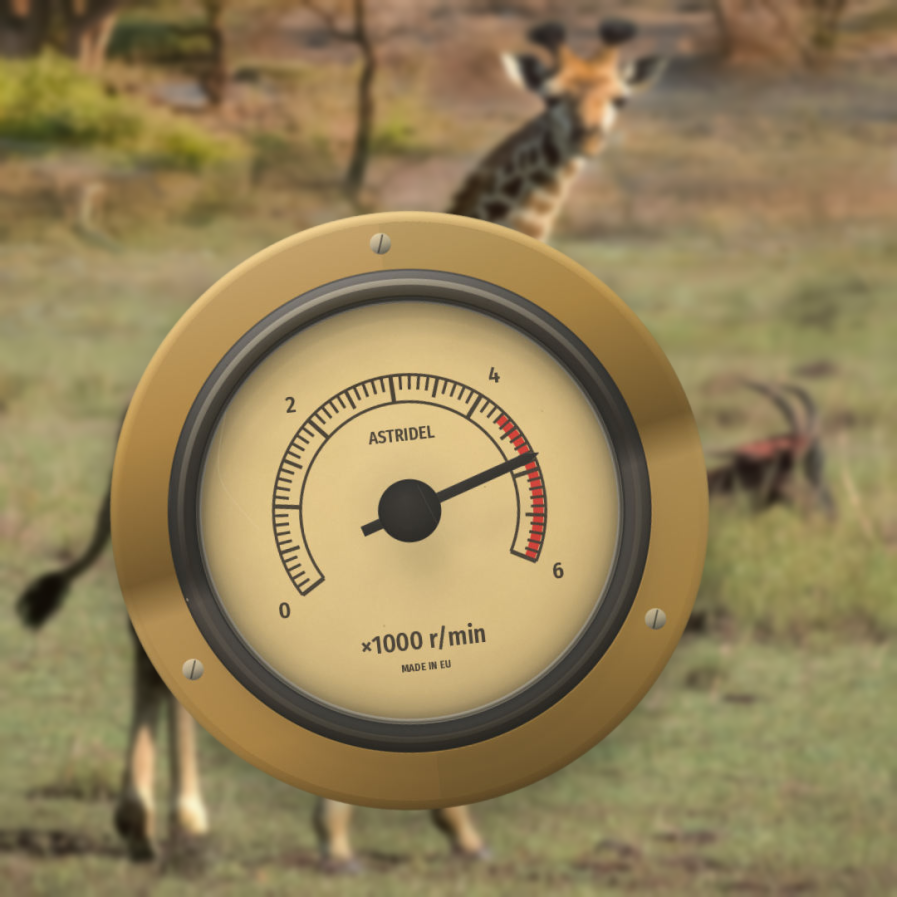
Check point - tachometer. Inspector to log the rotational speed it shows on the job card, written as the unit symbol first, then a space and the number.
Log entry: rpm 4850
